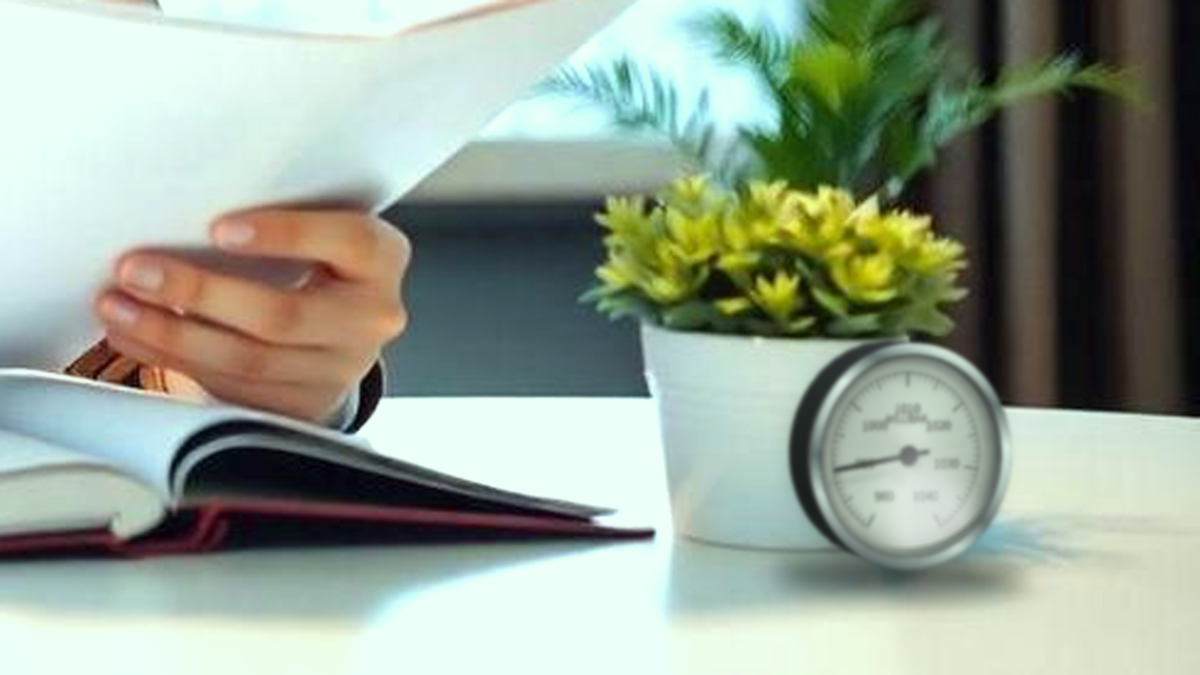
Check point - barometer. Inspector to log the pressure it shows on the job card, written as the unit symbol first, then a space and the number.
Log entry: mbar 990
